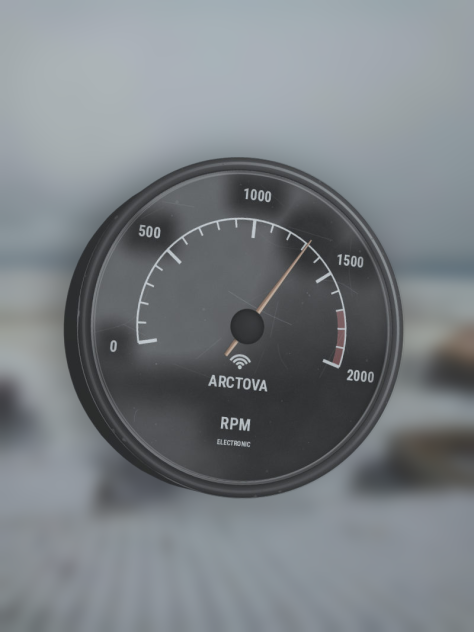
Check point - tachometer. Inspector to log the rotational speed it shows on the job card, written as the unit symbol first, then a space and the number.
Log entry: rpm 1300
